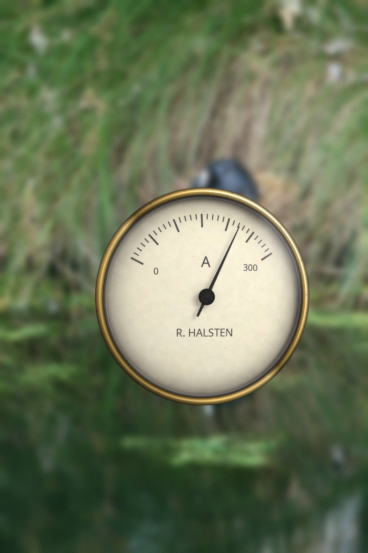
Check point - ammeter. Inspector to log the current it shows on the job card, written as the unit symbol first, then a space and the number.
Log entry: A 220
